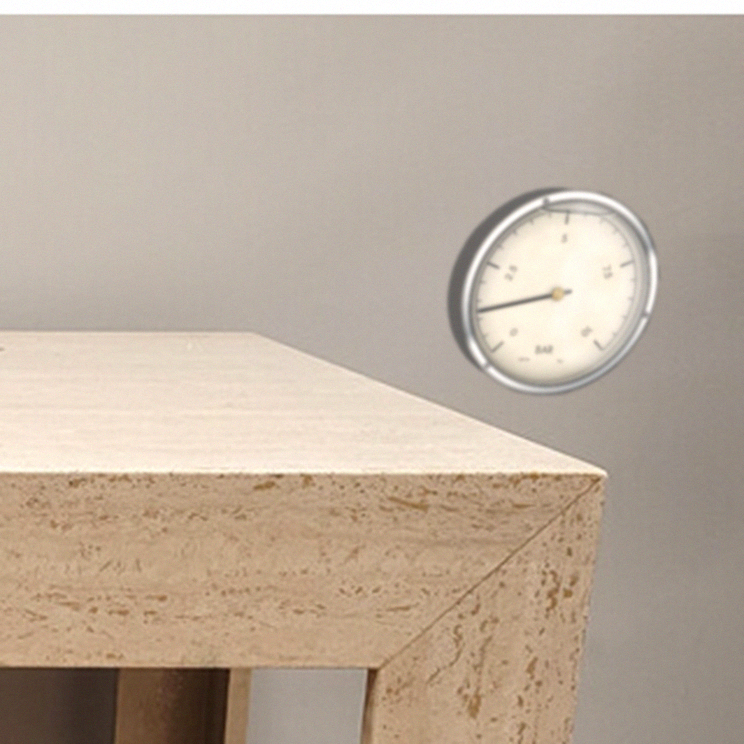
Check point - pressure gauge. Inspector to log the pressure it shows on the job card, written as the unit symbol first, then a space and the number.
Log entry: bar 1.25
